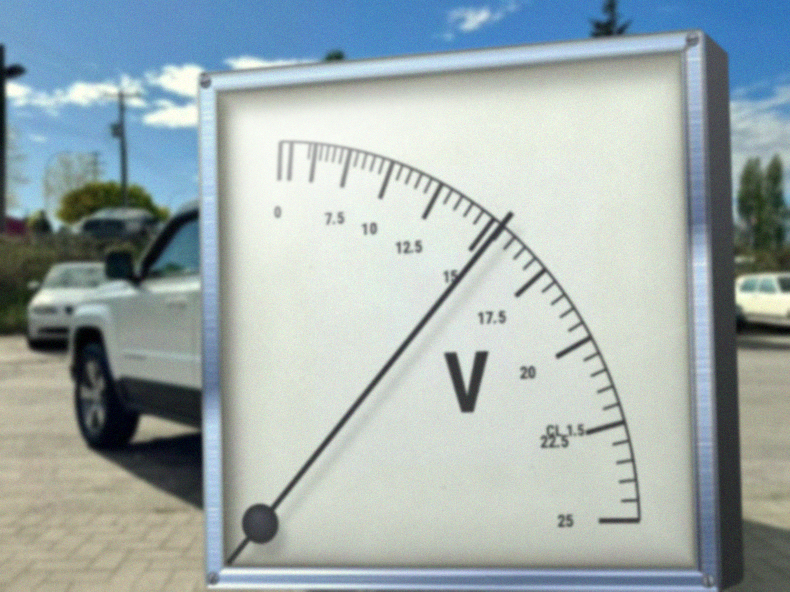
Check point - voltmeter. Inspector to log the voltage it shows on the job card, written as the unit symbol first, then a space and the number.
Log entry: V 15.5
